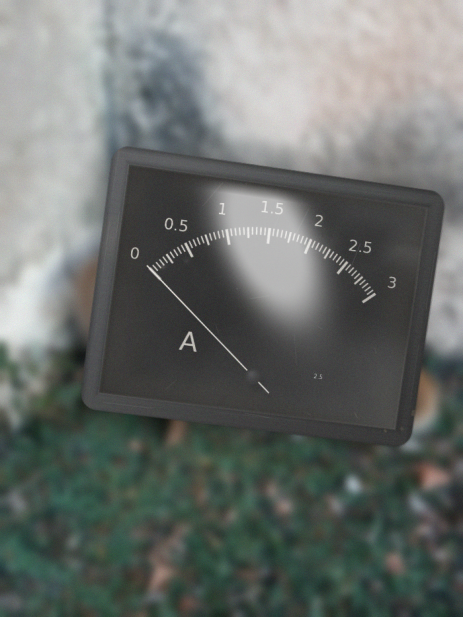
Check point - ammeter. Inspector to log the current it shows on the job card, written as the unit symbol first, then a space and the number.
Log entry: A 0
